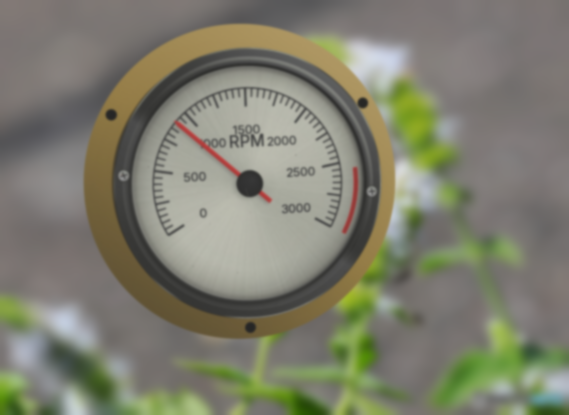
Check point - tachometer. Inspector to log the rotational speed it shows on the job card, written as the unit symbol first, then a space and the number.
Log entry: rpm 900
